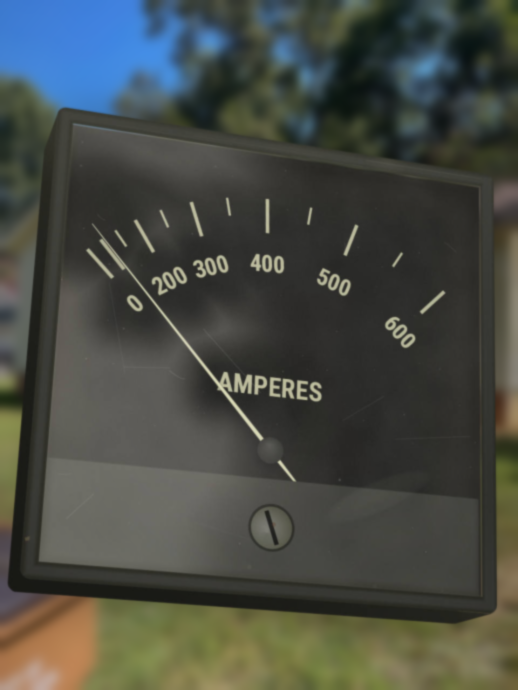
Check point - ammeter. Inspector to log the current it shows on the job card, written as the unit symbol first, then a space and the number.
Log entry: A 100
